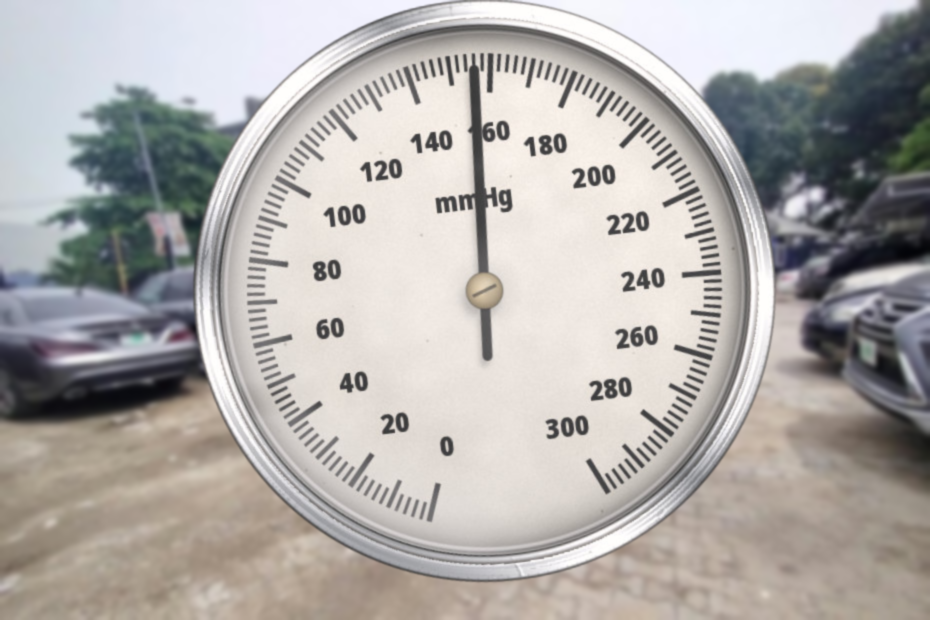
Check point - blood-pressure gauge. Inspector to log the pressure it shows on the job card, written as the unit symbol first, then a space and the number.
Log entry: mmHg 156
